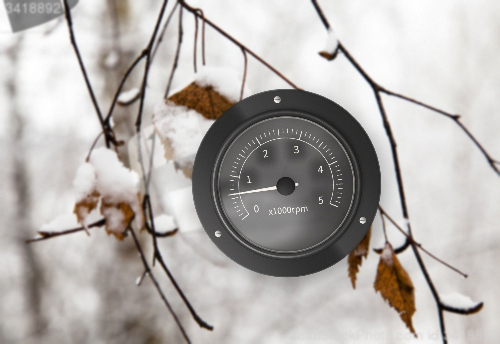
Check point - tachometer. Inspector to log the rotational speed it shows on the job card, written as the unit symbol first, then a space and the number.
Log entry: rpm 600
